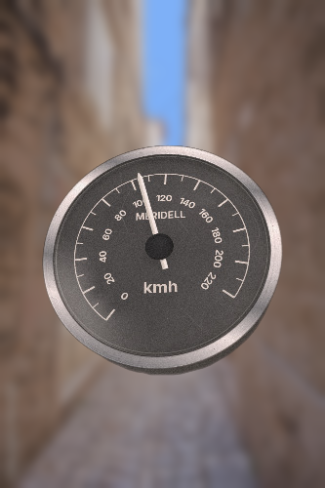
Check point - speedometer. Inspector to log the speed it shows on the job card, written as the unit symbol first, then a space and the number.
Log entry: km/h 105
